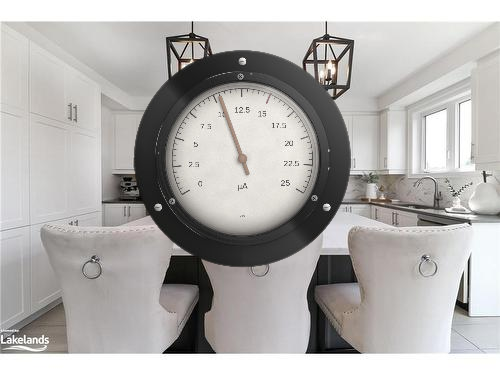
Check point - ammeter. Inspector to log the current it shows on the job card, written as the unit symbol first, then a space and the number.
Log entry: µA 10.5
